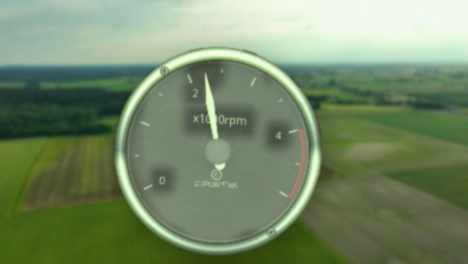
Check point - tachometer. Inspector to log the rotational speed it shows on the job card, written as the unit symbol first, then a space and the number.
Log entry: rpm 2250
